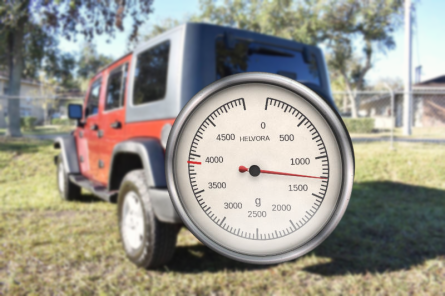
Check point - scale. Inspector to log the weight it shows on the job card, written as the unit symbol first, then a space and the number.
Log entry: g 1250
